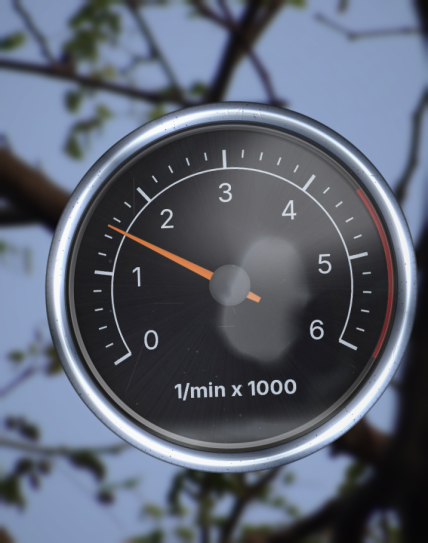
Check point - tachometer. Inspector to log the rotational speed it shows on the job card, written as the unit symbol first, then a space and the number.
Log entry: rpm 1500
